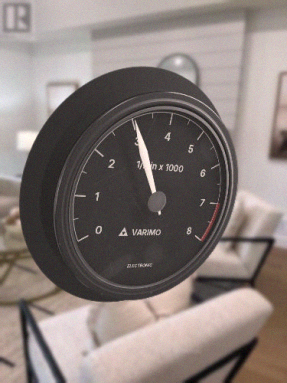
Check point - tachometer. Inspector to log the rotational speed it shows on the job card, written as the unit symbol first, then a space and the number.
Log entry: rpm 3000
